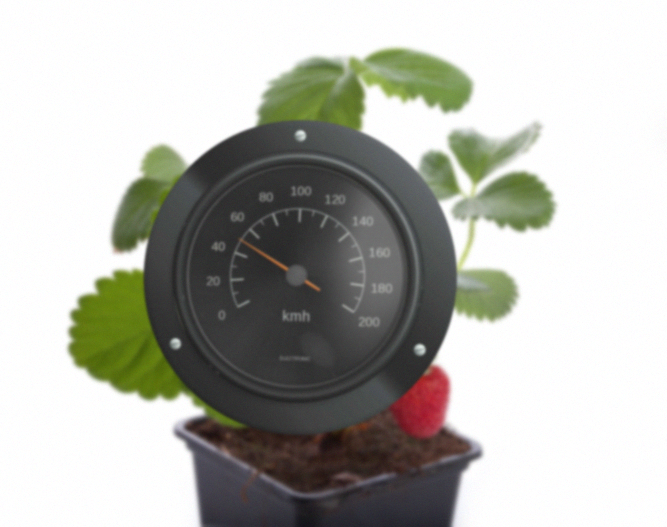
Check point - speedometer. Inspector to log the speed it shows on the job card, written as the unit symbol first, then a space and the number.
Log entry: km/h 50
